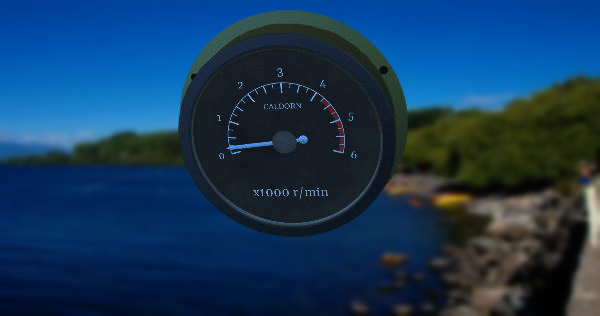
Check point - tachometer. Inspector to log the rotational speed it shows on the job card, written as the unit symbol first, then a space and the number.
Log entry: rpm 250
